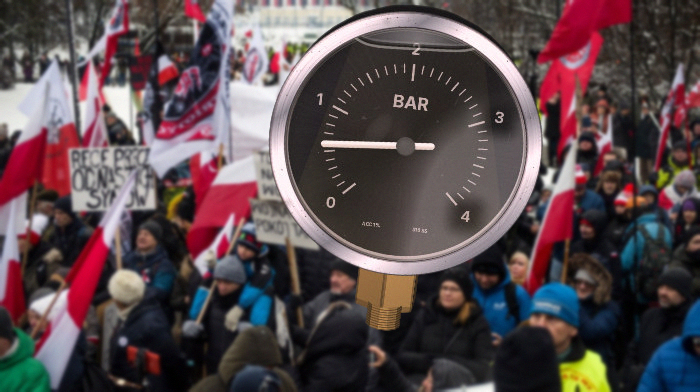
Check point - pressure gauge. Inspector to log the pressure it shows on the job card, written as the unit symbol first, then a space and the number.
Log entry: bar 0.6
